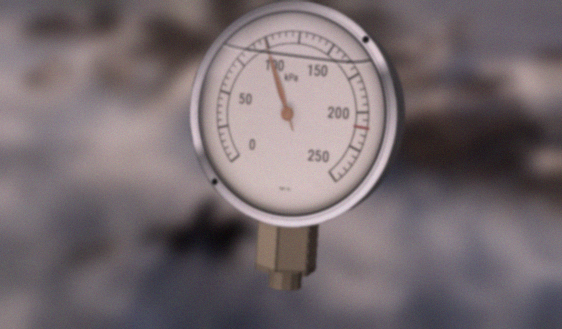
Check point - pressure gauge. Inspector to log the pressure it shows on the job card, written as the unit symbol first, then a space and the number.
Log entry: kPa 100
